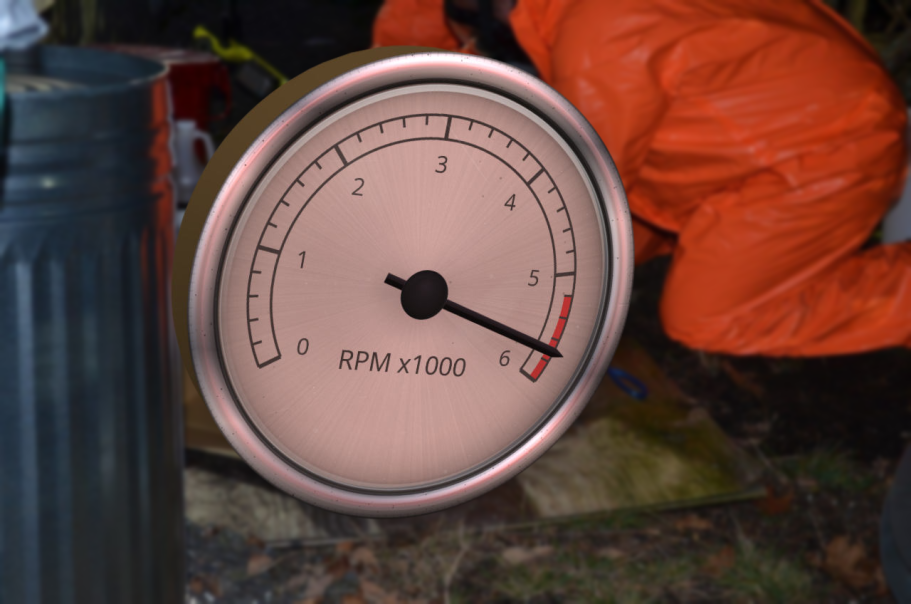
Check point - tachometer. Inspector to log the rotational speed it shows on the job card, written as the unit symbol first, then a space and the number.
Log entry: rpm 5700
